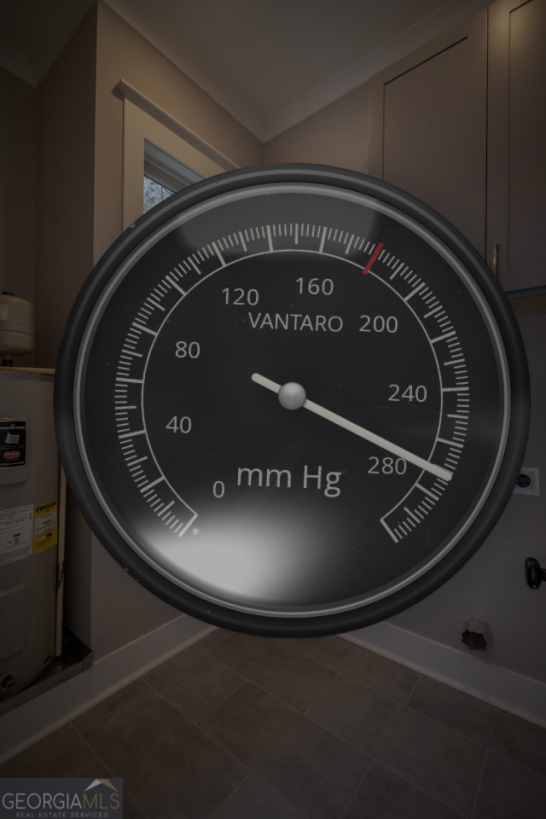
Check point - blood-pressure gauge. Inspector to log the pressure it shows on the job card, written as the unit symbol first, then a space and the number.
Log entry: mmHg 272
